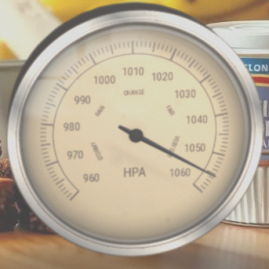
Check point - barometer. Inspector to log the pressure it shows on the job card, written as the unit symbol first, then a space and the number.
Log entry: hPa 1055
